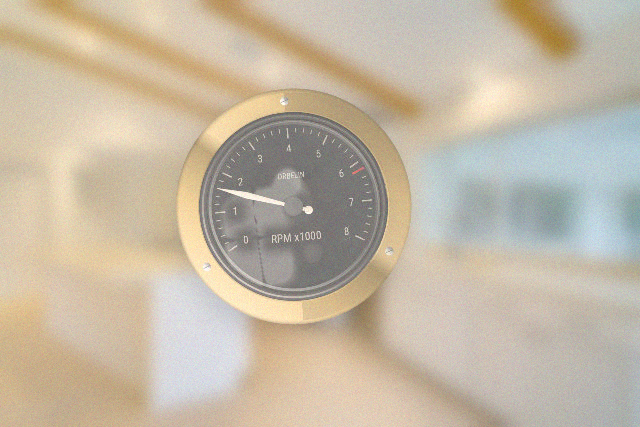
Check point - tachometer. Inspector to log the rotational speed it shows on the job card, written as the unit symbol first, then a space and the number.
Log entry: rpm 1600
